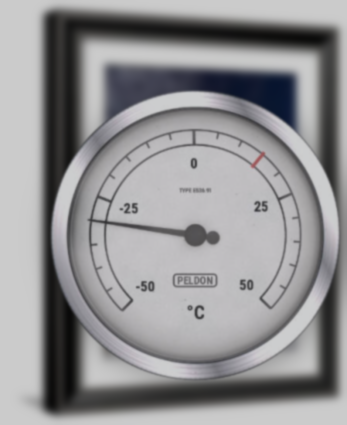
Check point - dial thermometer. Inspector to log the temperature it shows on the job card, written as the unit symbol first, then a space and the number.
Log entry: °C -30
